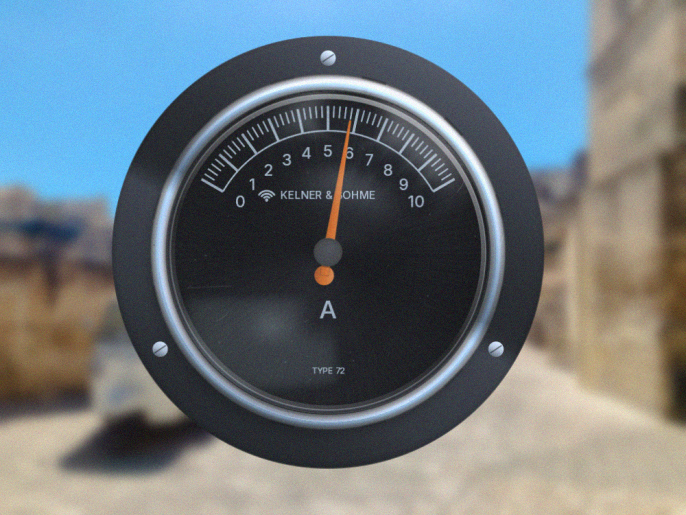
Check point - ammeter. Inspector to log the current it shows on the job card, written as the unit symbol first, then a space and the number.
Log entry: A 5.8
